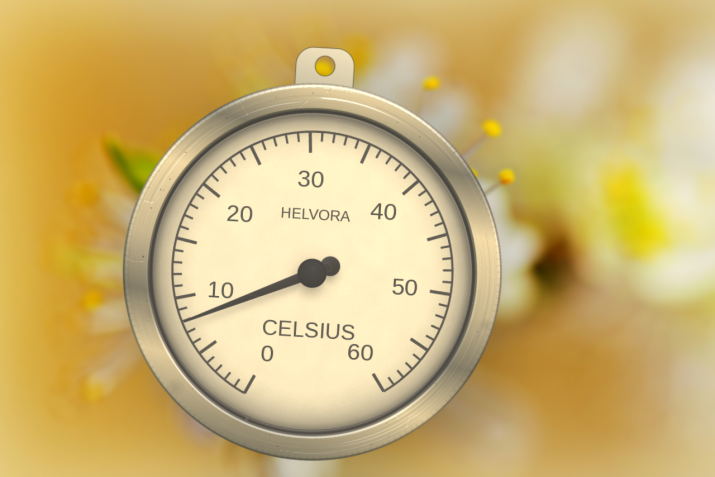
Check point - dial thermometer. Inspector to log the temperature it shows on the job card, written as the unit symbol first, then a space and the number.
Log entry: °C 8
